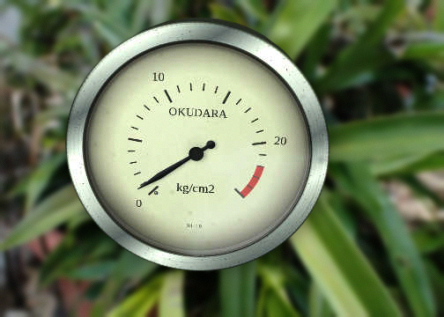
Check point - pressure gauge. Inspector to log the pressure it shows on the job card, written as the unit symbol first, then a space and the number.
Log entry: kg/cm² 1
